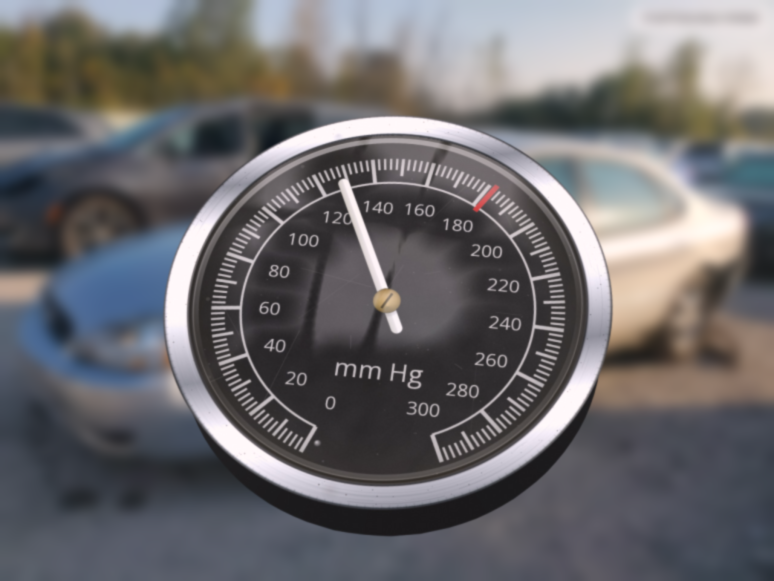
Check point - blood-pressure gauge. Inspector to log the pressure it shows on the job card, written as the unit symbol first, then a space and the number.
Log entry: mmHg 128
